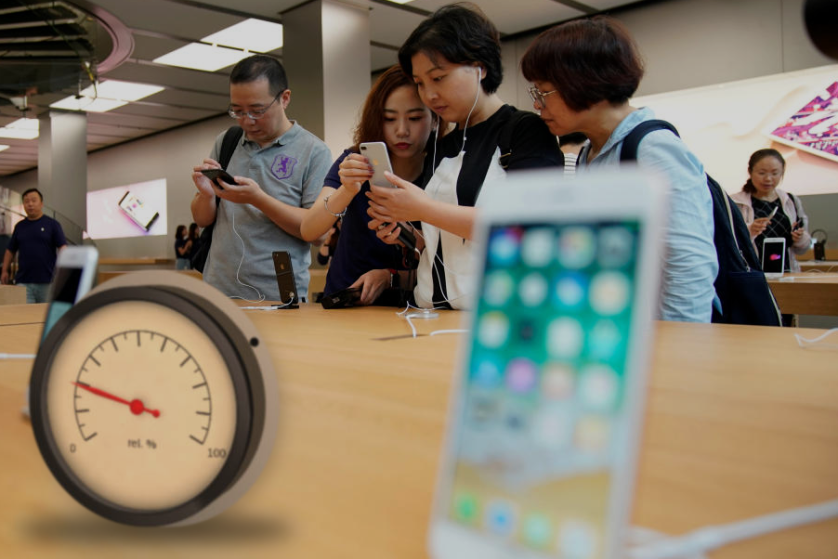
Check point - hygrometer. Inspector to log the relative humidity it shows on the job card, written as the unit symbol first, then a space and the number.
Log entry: % 20
